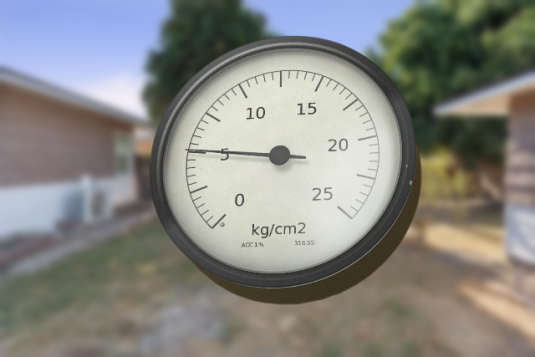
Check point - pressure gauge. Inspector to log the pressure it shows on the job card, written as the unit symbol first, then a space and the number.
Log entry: kg/cm² 5
